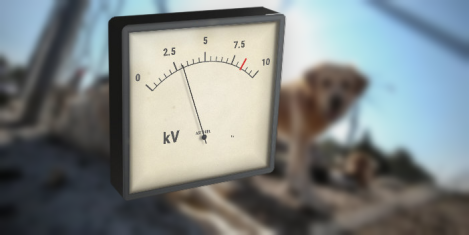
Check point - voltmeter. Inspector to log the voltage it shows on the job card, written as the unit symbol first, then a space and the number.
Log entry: kV 3
